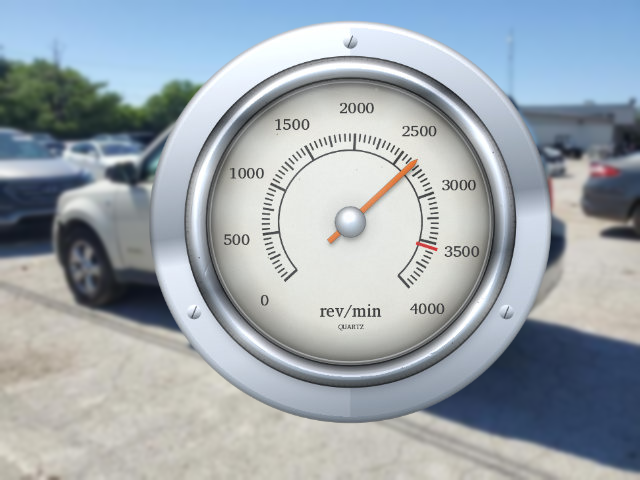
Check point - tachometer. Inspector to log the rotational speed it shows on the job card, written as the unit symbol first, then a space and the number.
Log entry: rpm 2650
